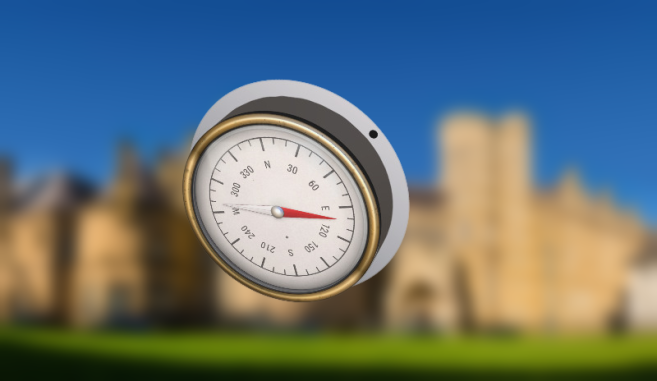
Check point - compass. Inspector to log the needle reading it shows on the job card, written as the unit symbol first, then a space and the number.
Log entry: ° 100
